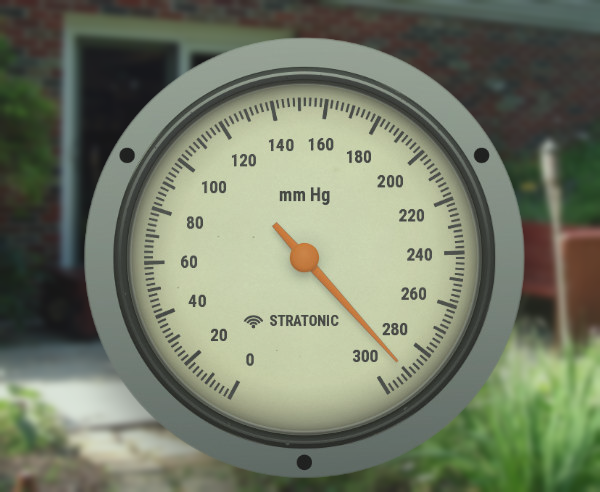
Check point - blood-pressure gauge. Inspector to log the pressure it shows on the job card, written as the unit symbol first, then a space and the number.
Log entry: mmHg 290
